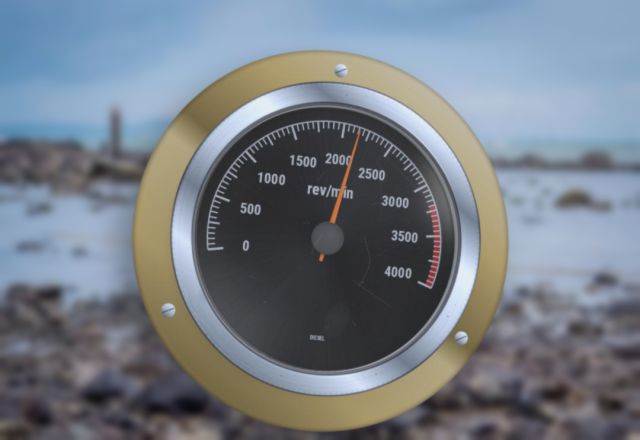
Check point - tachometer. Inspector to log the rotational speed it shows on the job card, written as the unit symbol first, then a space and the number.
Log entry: rpm 2150
